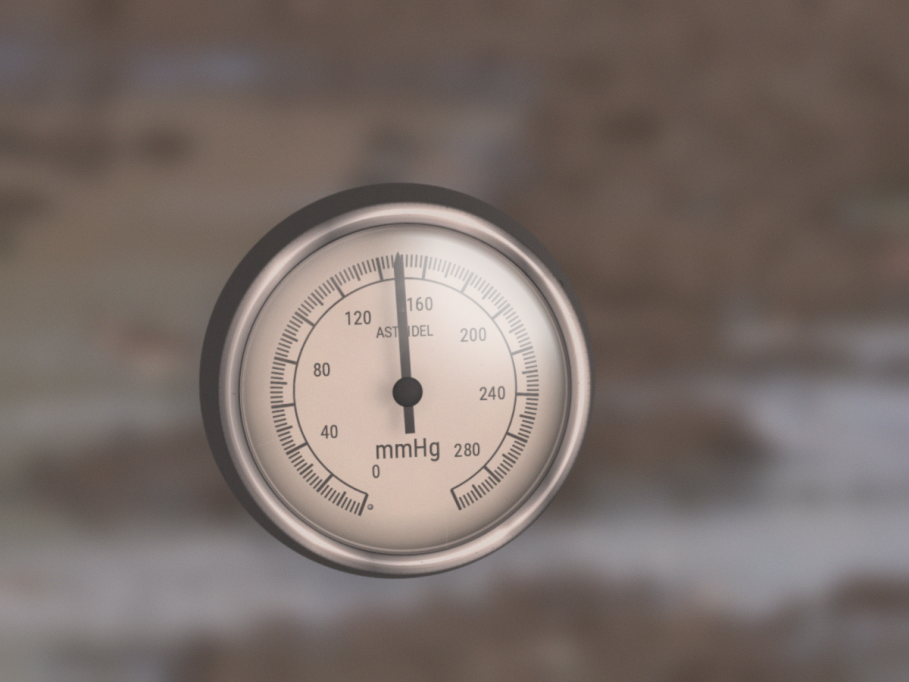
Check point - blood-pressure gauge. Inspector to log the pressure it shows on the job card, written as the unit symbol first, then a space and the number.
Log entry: mmHg 148
